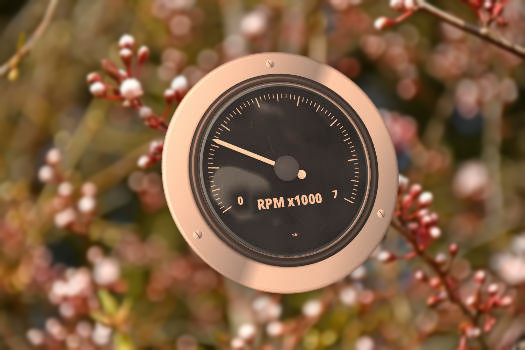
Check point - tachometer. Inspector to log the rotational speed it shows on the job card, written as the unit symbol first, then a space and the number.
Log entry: rpm 1600
